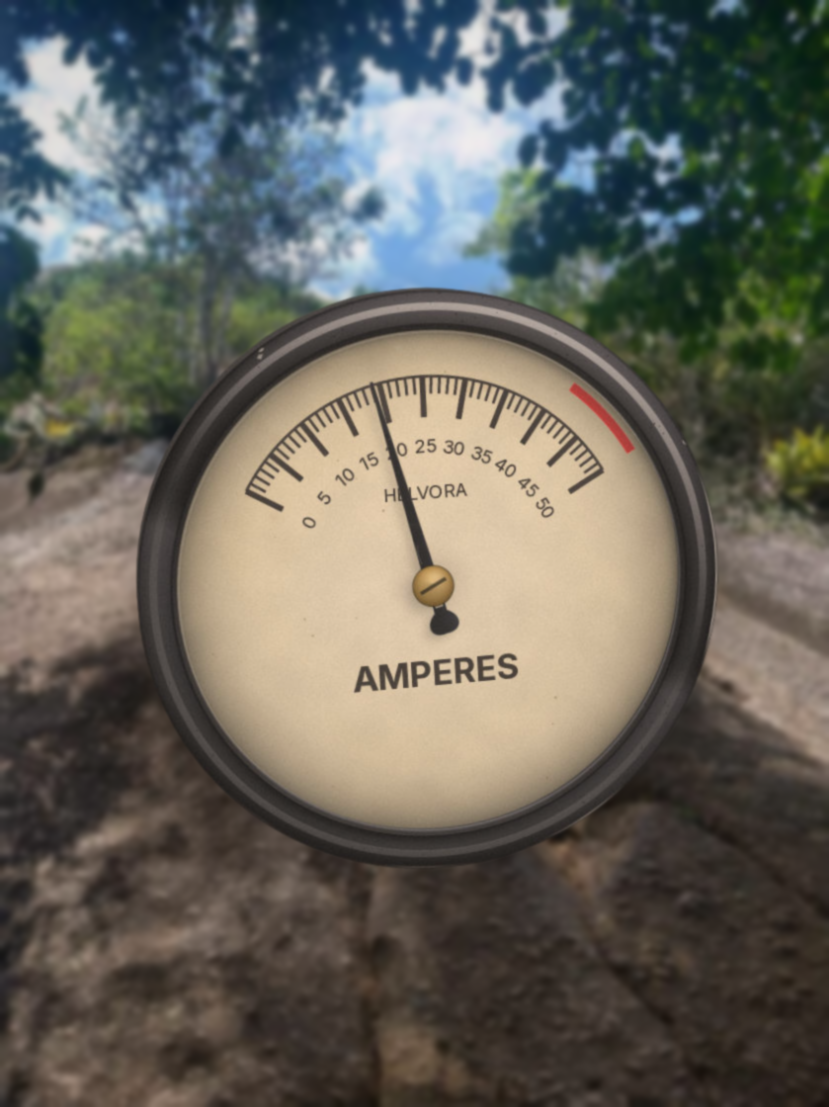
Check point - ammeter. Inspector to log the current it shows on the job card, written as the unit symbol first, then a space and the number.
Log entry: A 19
